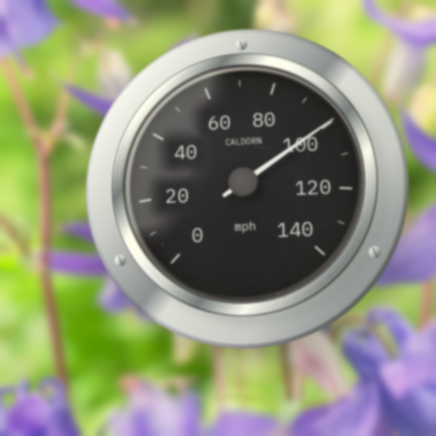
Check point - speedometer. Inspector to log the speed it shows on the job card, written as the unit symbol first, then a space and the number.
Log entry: mph 100
